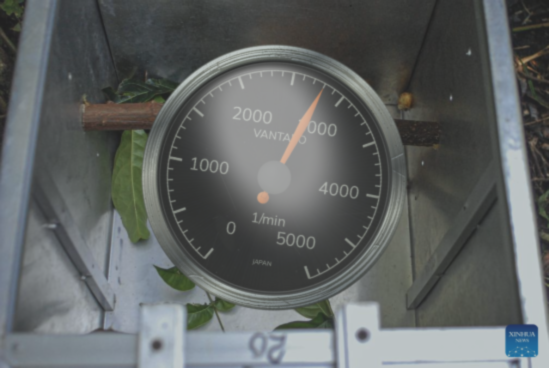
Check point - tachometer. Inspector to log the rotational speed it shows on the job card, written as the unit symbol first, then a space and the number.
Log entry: rpm 2800
